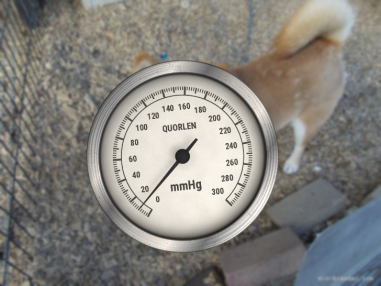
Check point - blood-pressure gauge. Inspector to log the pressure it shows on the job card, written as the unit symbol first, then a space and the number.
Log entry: mmHg 10
